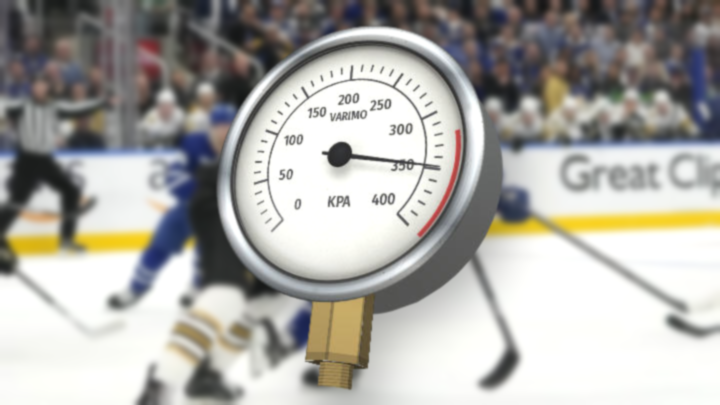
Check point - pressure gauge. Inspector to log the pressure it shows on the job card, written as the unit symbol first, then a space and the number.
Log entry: kPa 350
